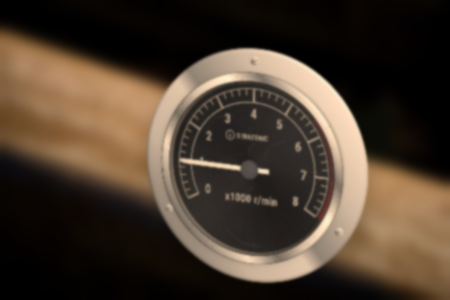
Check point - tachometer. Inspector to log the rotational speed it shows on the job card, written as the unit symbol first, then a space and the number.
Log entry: rpm 1000
